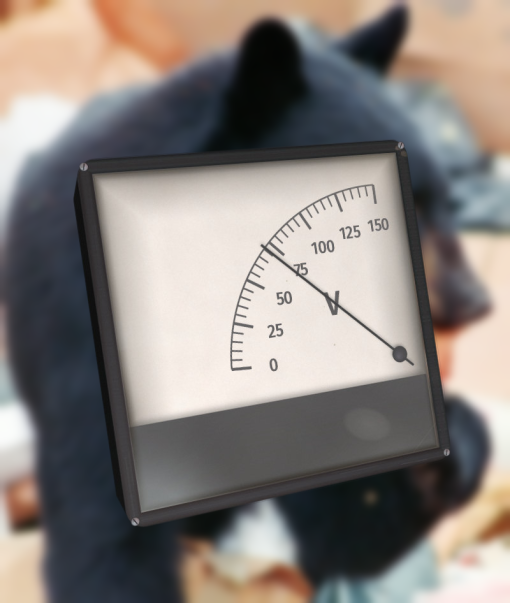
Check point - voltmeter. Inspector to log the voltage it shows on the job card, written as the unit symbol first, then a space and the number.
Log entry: V 70
